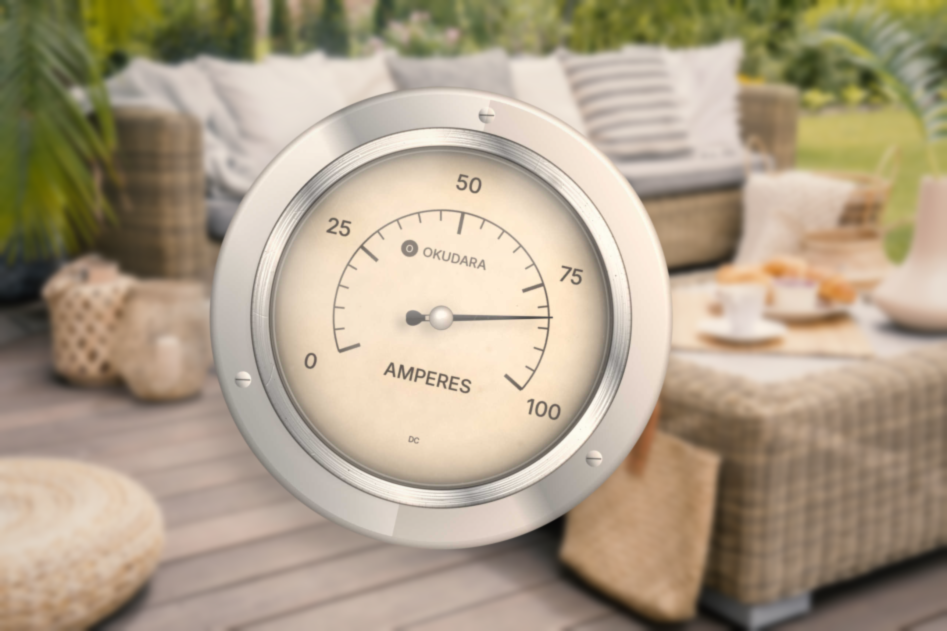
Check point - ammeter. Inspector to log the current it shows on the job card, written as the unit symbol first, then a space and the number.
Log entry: A 82.5
